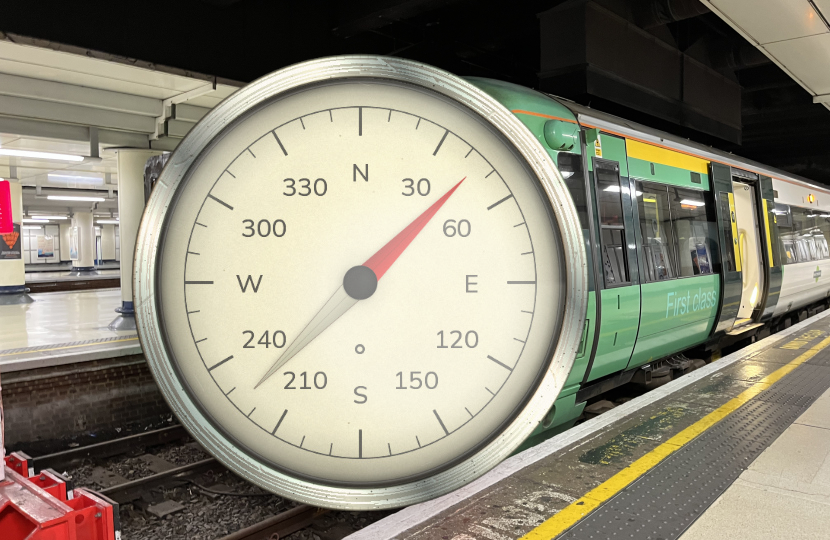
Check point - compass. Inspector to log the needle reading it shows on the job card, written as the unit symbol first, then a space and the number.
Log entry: ° 45
